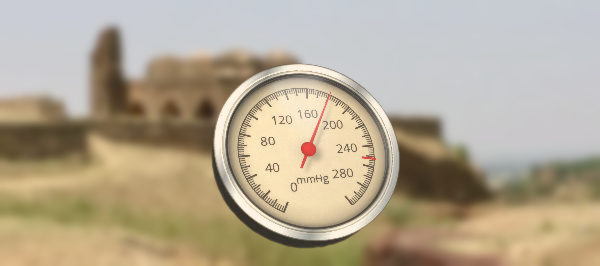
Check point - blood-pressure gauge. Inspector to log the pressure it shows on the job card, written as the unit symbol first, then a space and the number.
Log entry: mmHg 180
